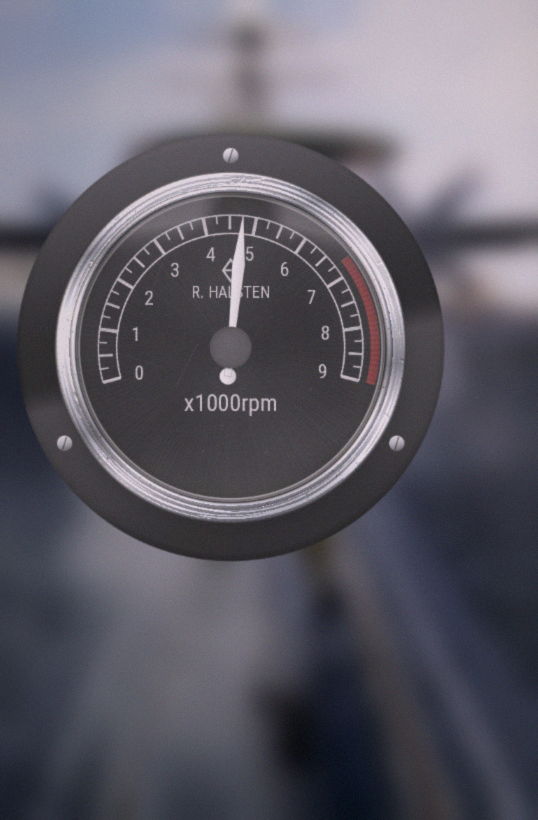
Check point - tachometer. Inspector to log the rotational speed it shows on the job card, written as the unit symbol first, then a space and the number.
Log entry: rpm 4750
